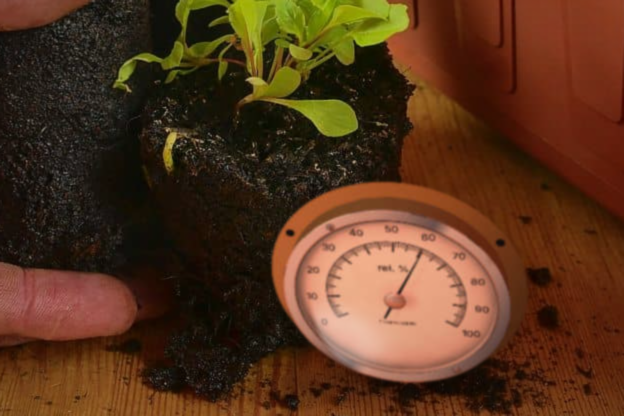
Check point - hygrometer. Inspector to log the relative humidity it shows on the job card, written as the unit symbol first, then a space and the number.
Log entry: % 60
